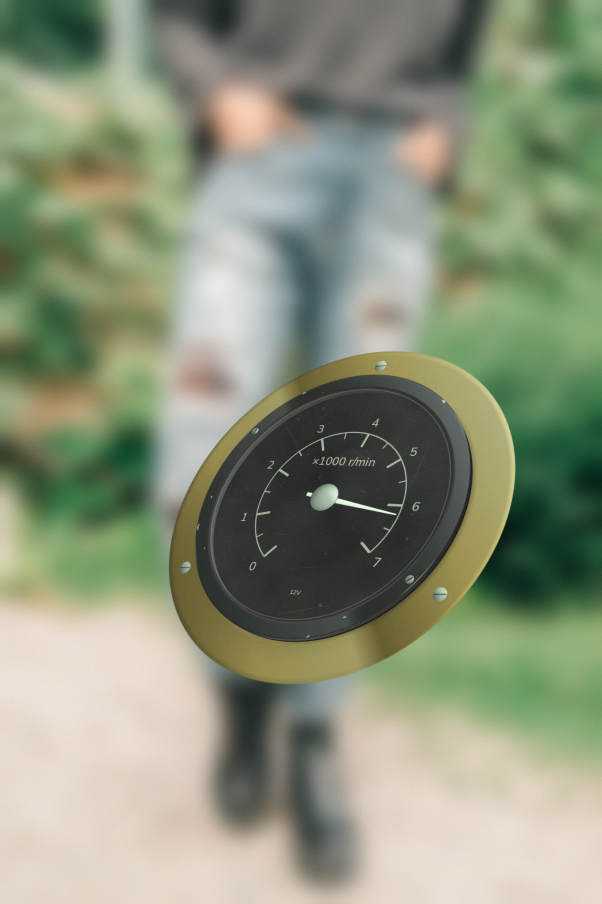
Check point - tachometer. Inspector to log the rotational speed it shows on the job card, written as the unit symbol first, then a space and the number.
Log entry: rpm 6250
